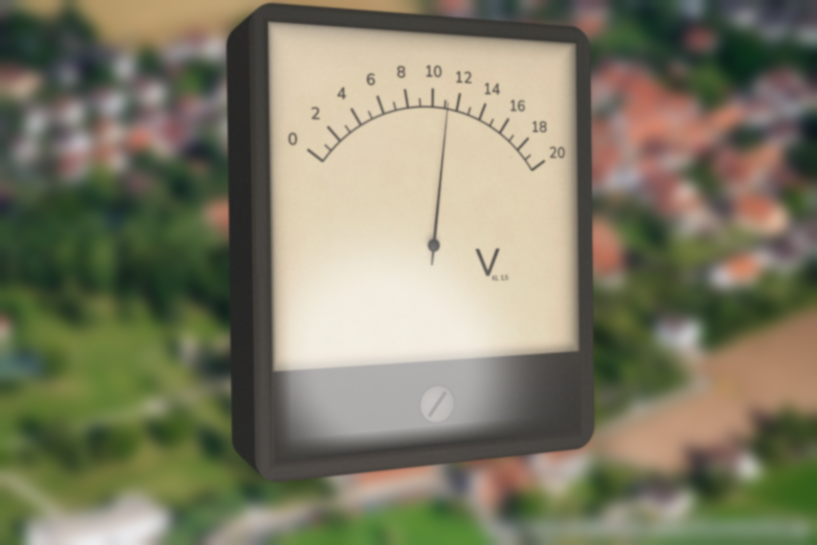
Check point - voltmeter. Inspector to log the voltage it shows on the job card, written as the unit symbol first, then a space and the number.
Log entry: V 11
